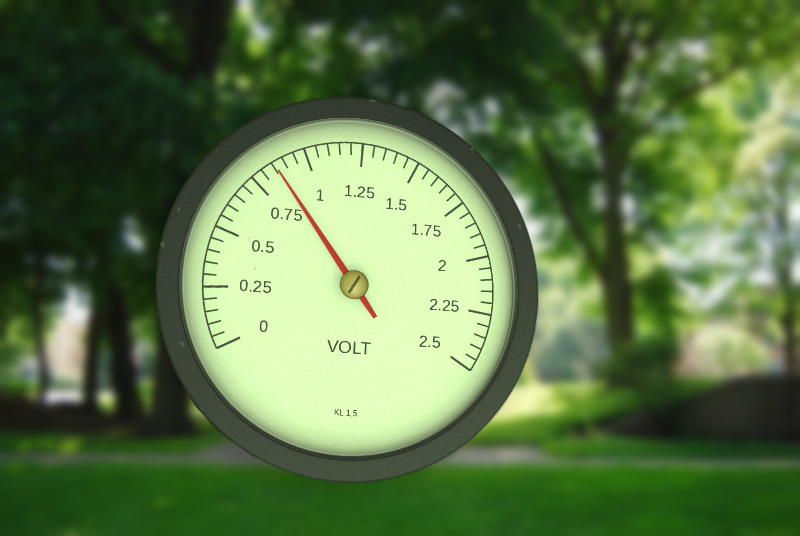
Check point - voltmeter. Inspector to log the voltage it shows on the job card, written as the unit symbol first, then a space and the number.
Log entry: V 0.85
